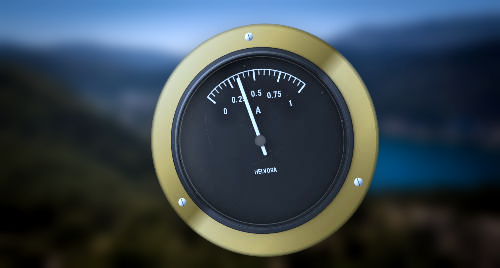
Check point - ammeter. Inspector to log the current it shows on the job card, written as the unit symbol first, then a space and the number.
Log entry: A 0.35
